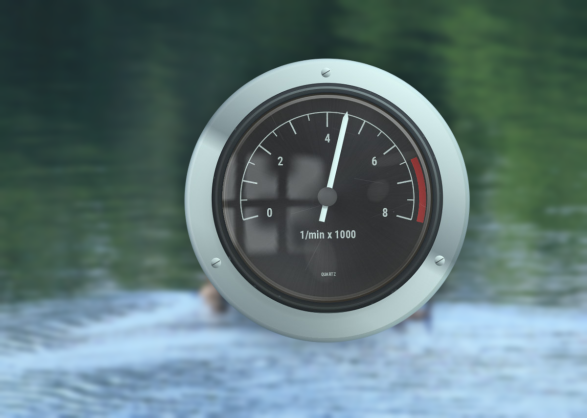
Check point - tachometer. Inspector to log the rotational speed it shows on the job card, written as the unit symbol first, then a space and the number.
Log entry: rpm 4500
